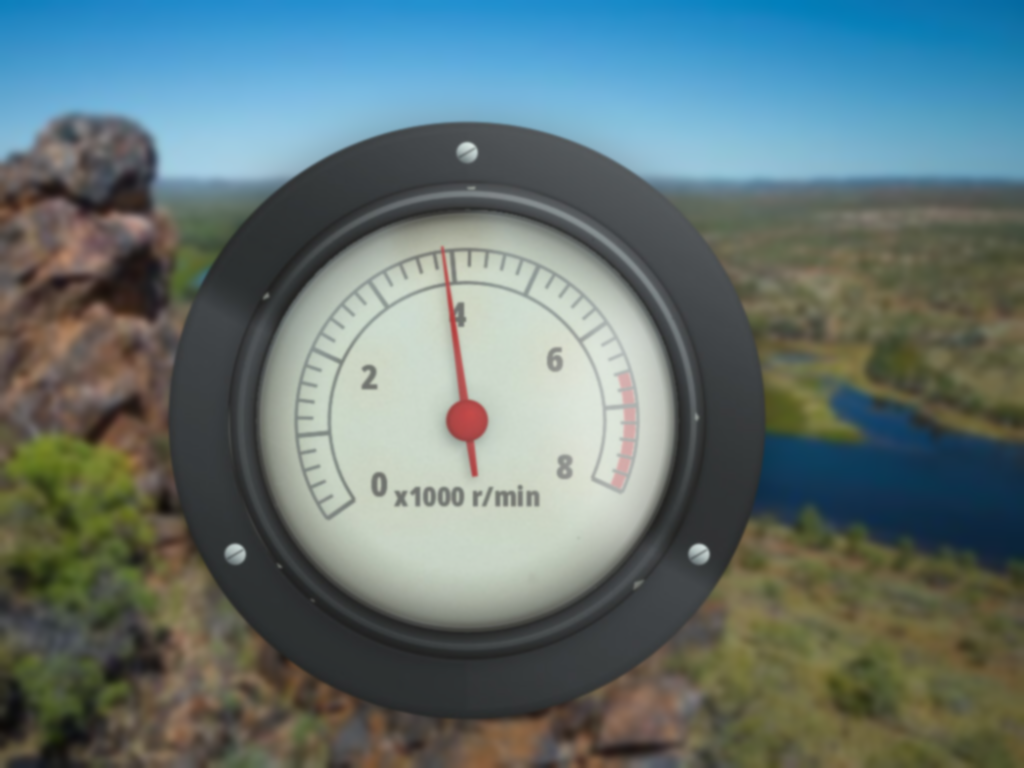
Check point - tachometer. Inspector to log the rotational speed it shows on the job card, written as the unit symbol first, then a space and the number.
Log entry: rpm 3900
